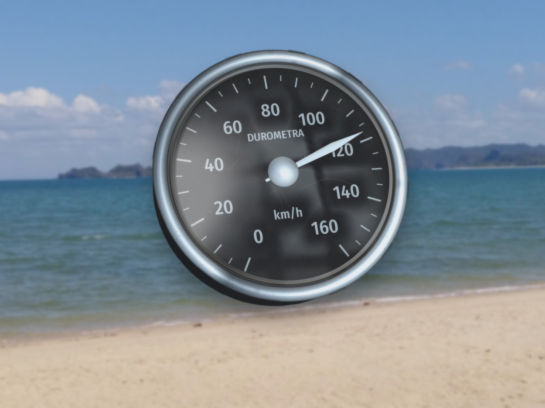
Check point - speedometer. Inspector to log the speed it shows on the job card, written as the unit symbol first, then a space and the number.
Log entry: km/h 117.5
